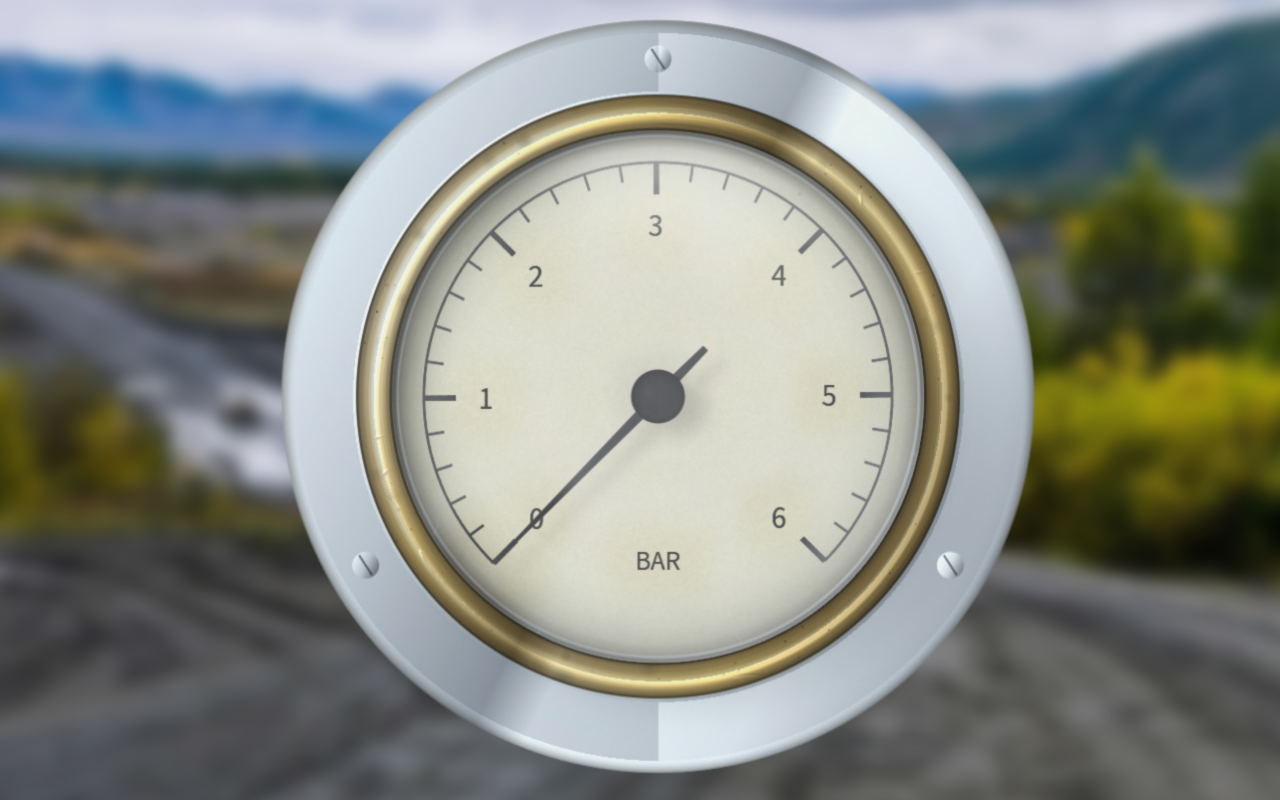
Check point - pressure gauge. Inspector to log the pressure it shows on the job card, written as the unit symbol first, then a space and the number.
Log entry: bar 0
